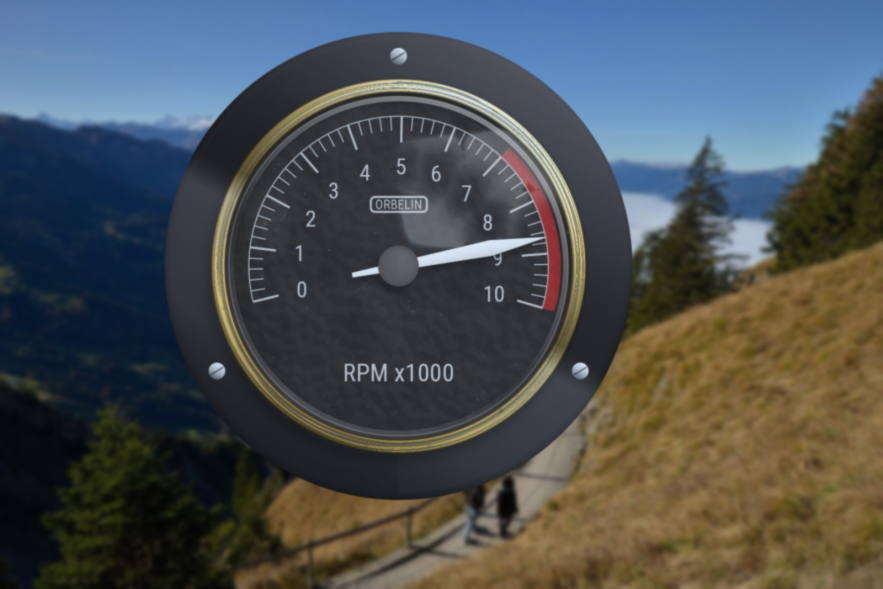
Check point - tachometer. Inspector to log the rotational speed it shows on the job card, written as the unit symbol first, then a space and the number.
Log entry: rpm 8700
